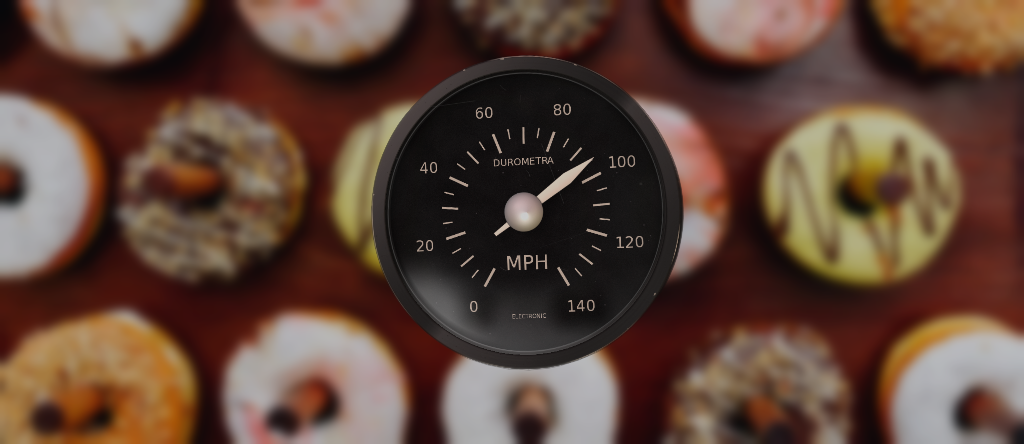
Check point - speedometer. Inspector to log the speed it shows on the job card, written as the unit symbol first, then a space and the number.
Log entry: mph 95
